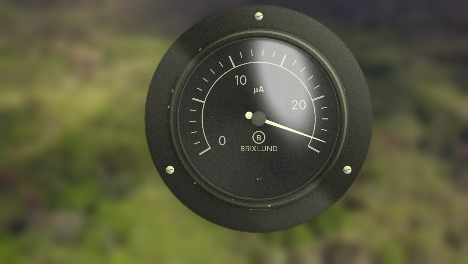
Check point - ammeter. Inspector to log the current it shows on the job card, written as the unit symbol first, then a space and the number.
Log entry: µA 24
